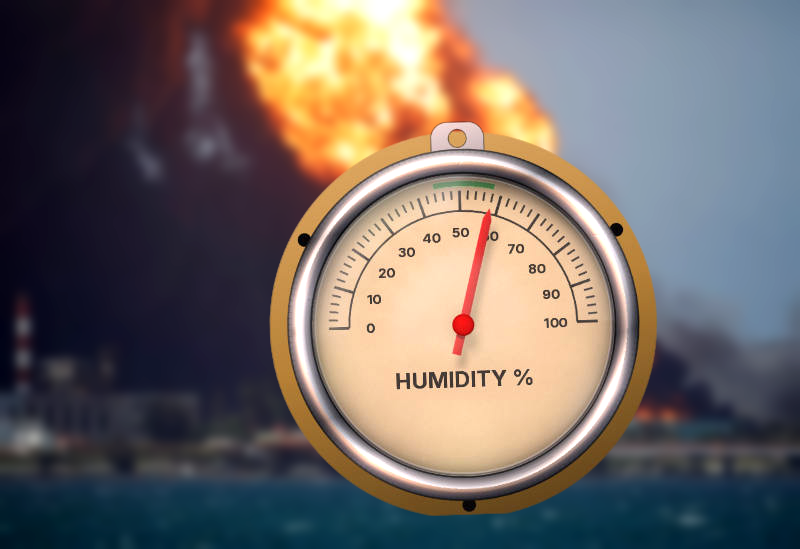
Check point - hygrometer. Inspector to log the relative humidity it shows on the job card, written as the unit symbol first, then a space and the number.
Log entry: % 58
